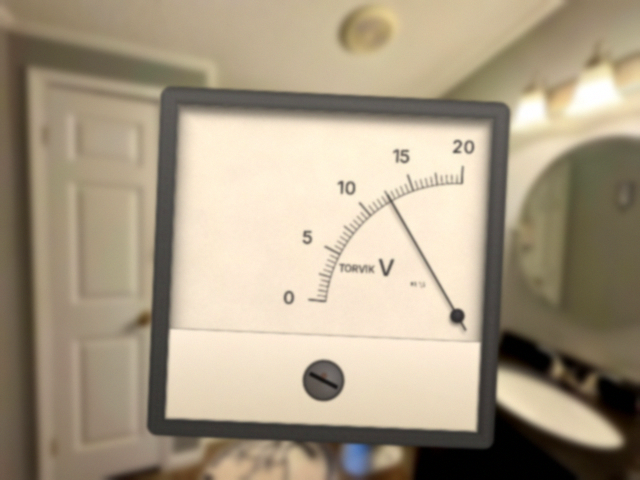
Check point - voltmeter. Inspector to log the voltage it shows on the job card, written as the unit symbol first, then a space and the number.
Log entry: V 12.5
